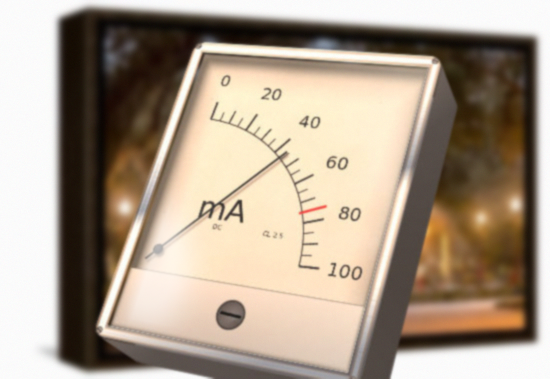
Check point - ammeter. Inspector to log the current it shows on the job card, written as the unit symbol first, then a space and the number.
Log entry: mA 45
